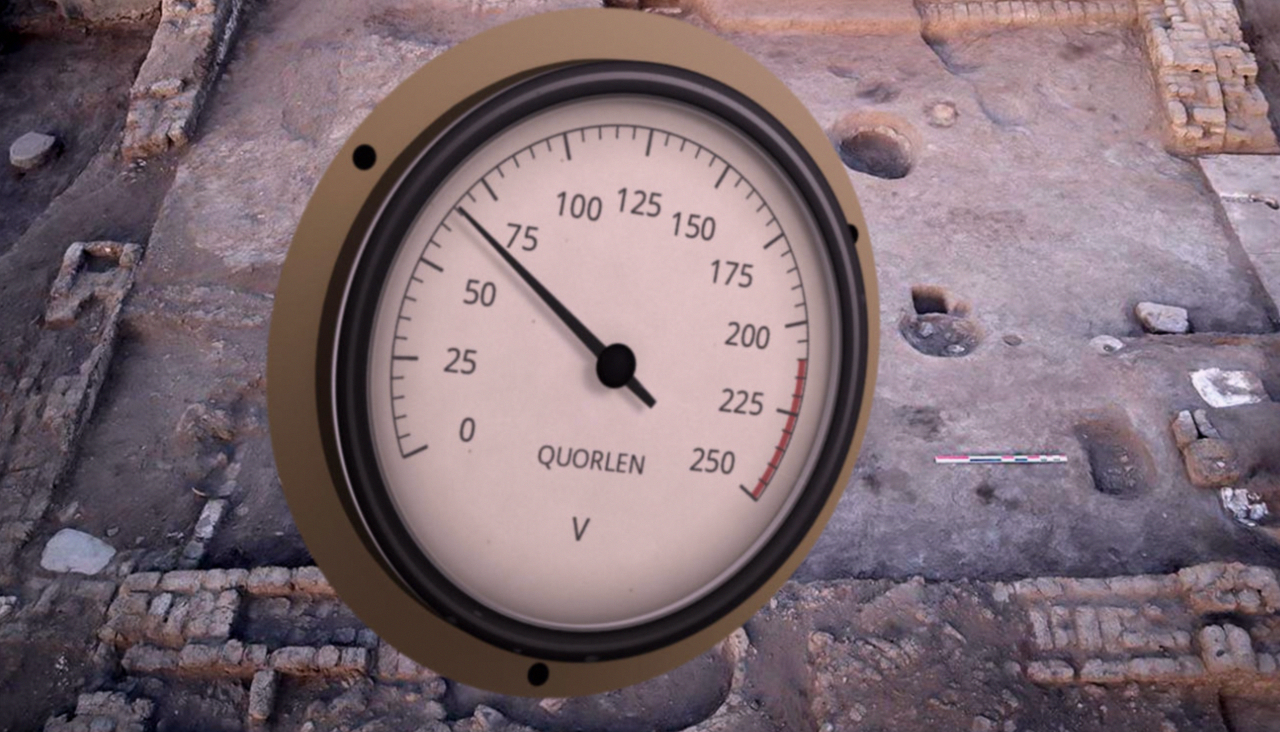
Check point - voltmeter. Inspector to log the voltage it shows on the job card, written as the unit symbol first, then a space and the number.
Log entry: V 65
